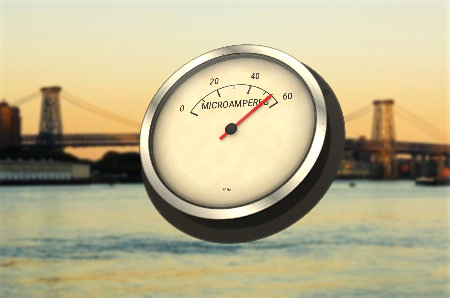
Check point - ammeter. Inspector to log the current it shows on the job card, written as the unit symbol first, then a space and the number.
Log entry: µA 55
